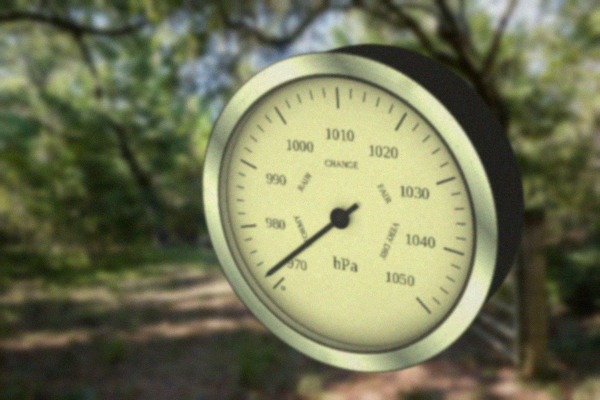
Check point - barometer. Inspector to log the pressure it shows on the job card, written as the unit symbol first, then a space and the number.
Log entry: hPa 972
